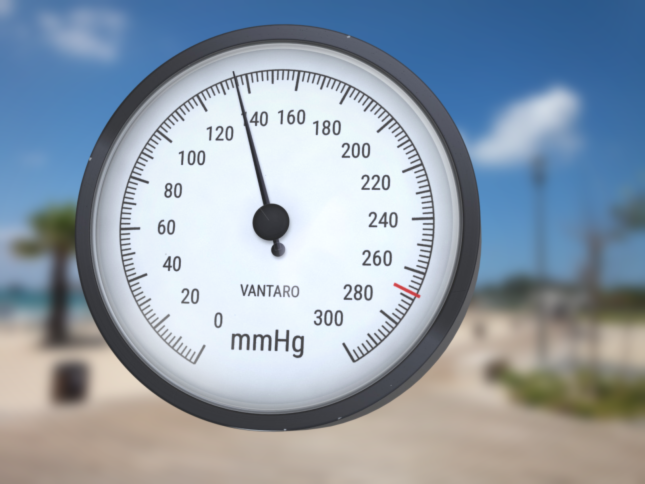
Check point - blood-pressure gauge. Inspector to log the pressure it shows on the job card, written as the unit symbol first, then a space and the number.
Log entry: mmHg 136
